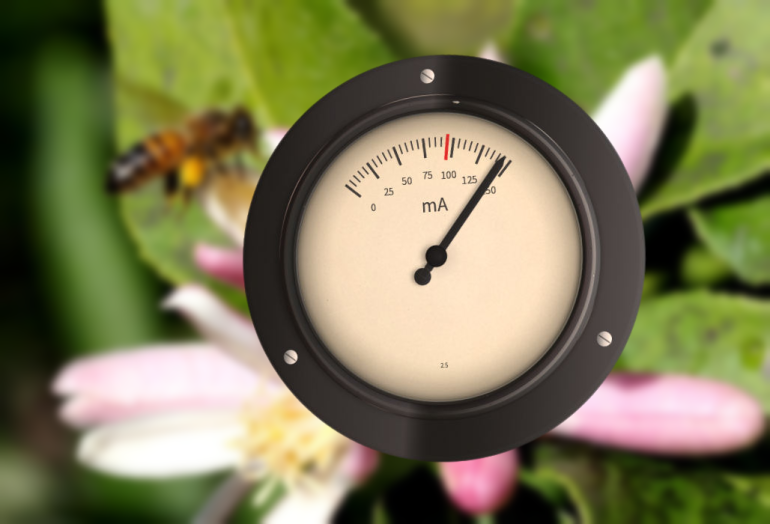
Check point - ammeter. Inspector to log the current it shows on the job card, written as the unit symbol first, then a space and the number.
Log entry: mA 145
